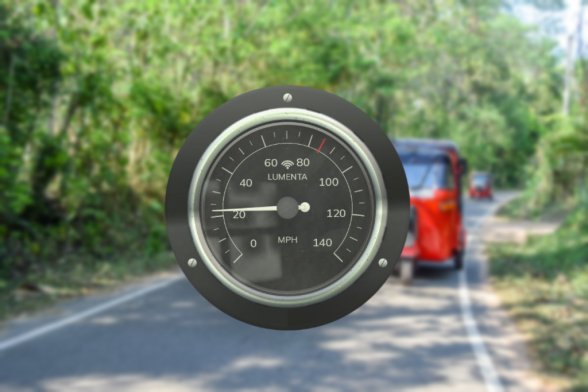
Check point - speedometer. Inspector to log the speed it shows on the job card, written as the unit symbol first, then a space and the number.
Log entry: mph 22.5
